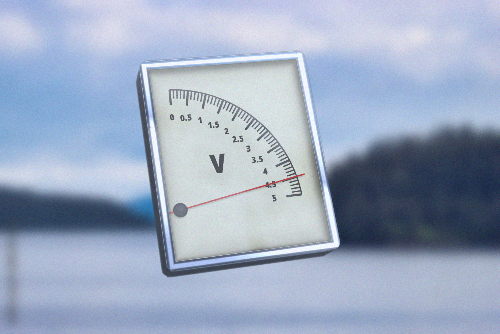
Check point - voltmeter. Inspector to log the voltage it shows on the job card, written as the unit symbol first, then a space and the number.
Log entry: V 4.5
